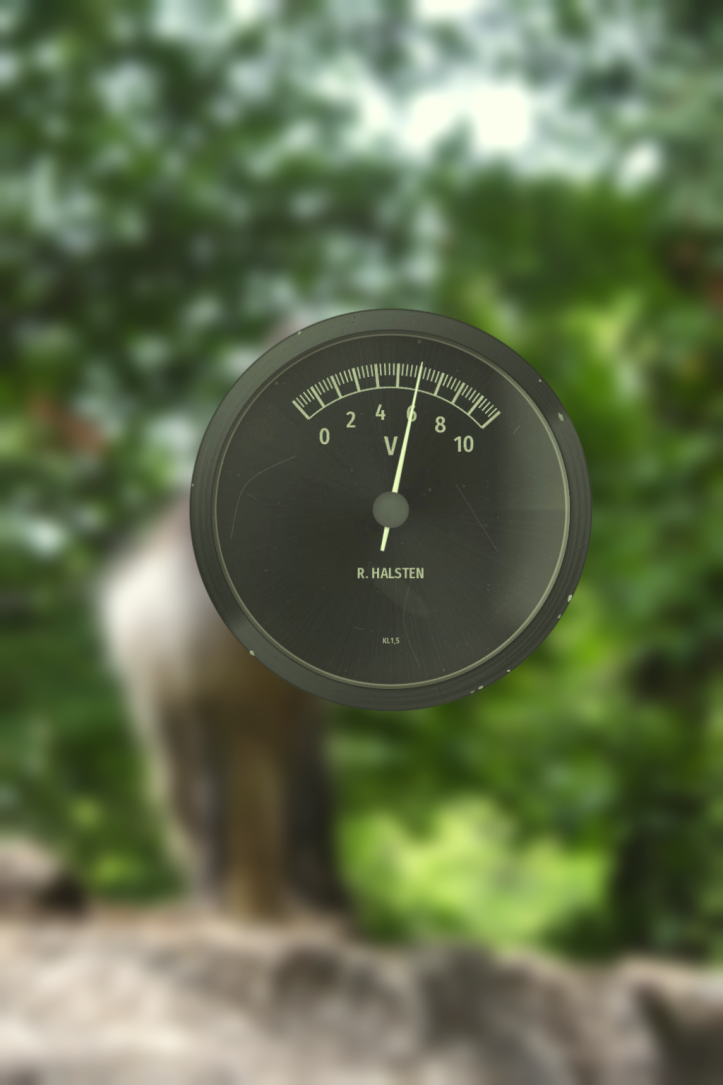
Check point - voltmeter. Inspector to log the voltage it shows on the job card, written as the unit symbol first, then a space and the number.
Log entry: V 6
